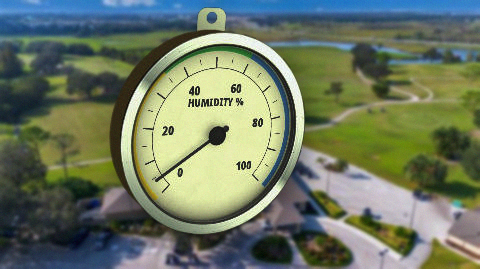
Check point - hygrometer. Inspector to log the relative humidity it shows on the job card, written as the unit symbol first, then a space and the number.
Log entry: % 5
